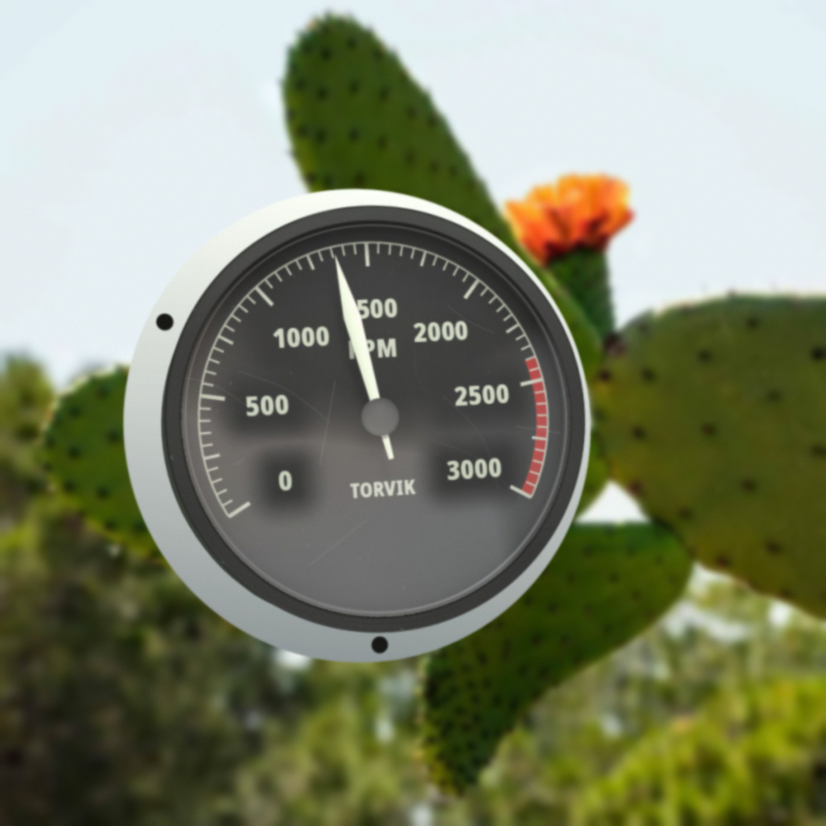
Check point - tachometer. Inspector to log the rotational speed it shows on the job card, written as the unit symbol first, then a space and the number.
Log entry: rpm 1350
